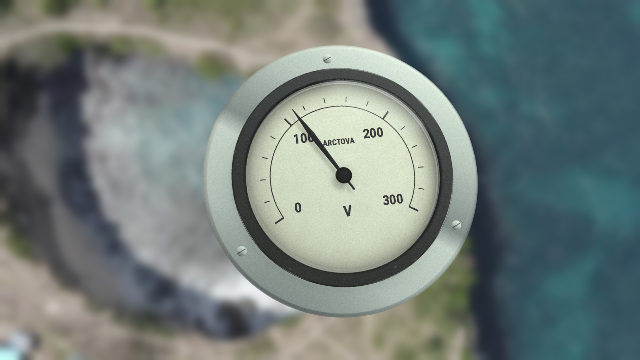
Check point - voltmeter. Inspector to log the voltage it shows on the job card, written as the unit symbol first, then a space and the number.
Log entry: V 110
